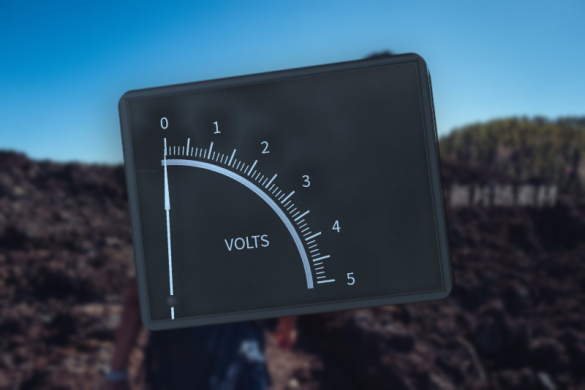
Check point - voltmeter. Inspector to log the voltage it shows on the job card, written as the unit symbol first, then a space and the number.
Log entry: V 0
